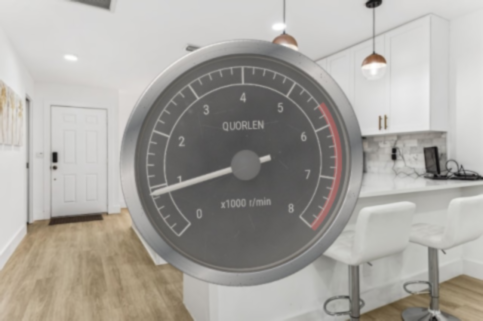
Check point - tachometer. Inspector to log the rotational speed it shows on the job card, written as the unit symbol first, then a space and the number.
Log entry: rpm 900
